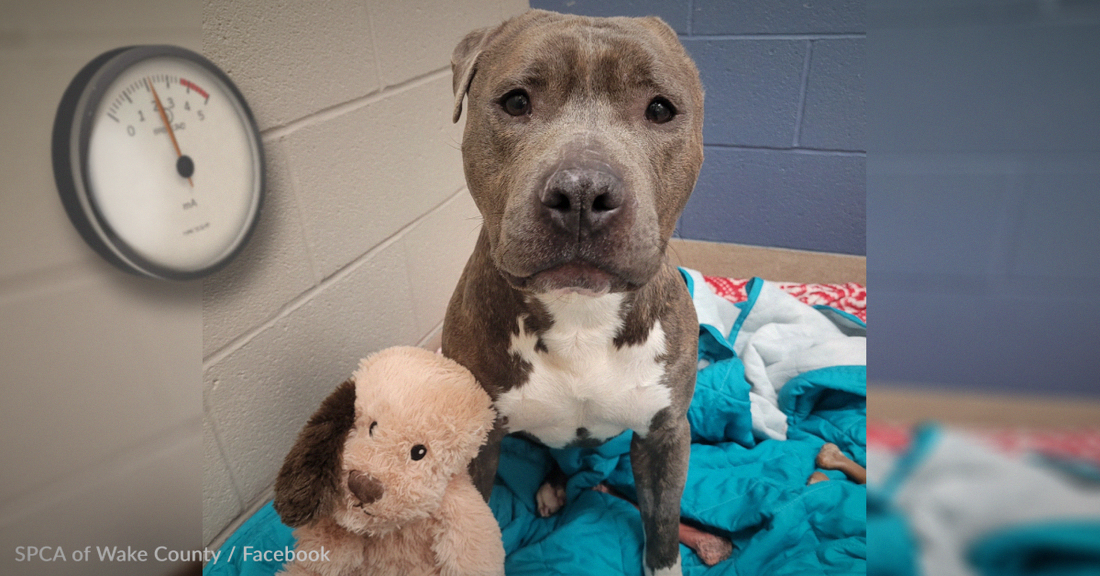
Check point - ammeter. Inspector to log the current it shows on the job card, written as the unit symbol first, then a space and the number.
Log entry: mA 2
